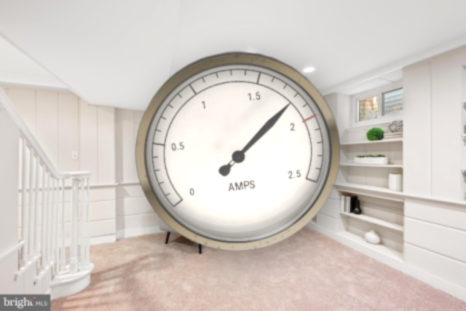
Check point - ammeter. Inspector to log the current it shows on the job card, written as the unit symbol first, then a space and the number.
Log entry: A 1.8
